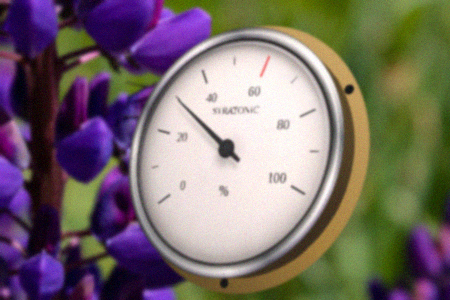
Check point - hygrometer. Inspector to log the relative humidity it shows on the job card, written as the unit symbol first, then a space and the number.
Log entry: % 30
